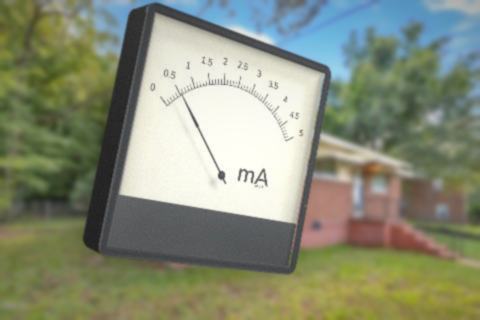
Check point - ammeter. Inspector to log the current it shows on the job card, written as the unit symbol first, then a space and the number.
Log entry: mA 0.5
